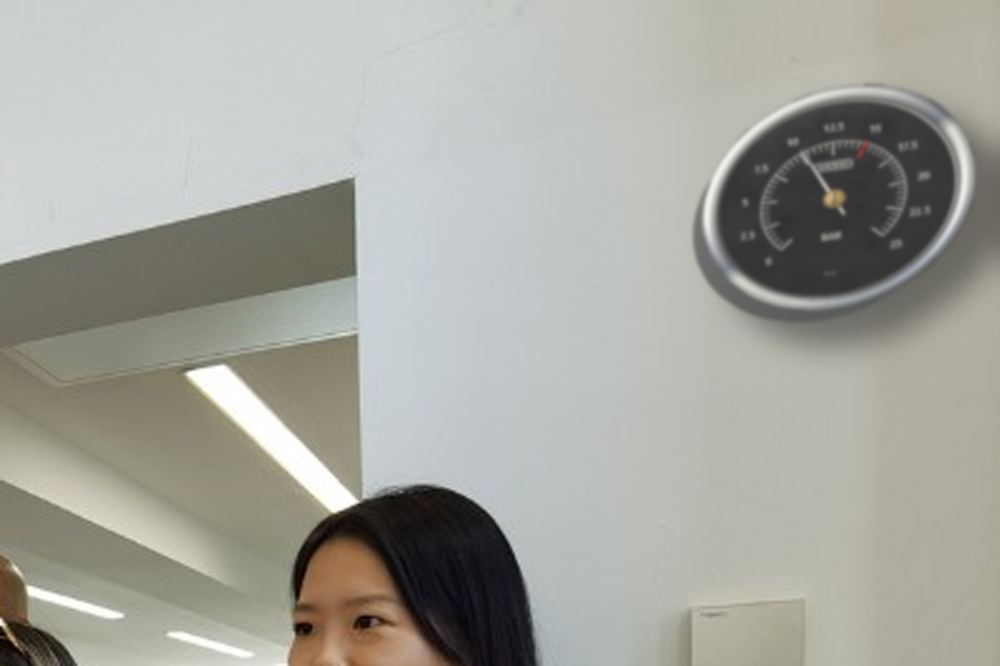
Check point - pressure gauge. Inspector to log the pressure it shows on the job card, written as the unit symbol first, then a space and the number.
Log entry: bar 10
